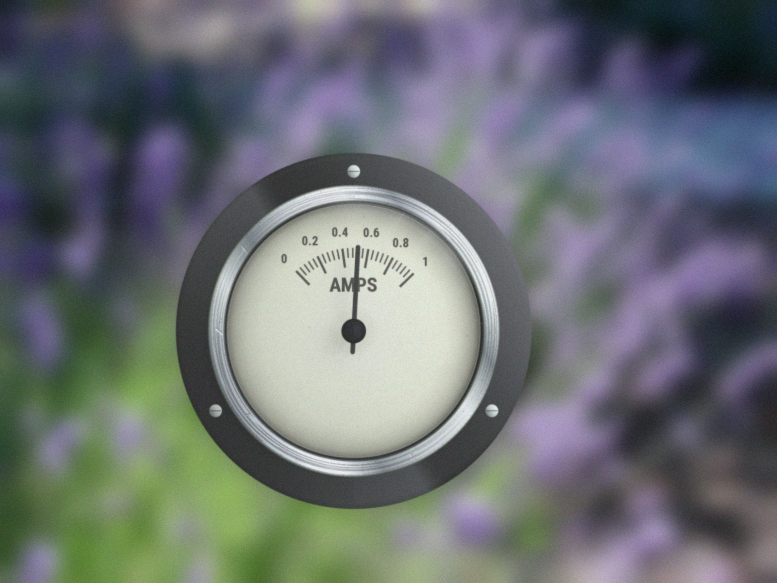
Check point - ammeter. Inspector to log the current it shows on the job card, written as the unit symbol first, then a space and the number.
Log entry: A 0.52
